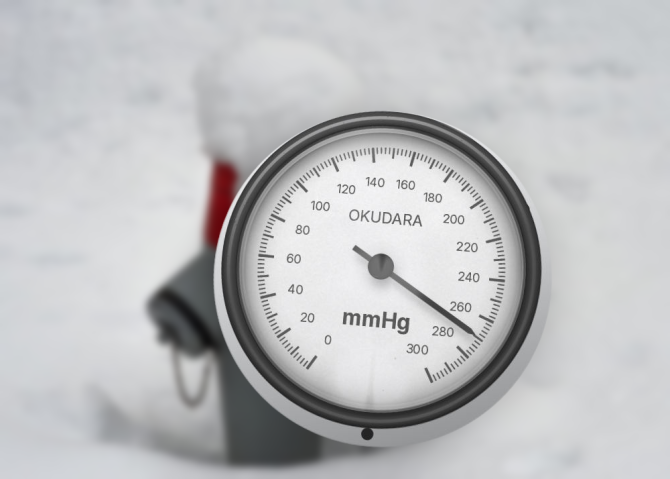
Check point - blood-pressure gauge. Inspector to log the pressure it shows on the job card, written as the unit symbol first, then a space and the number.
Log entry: mmHg 270
